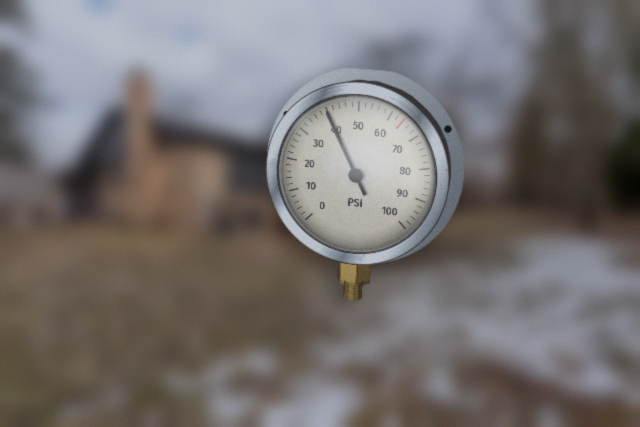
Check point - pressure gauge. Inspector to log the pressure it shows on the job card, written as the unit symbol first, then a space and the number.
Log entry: psi 40
